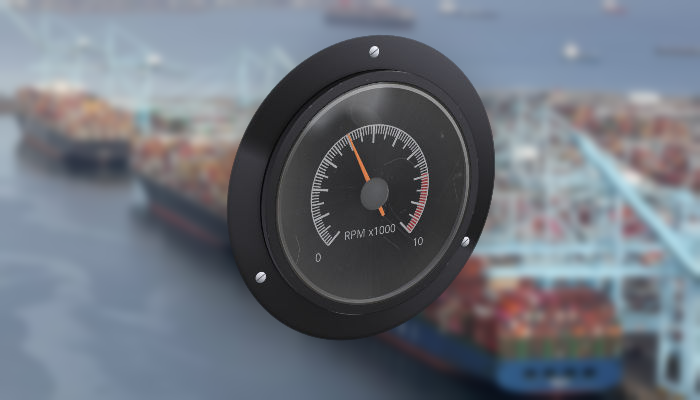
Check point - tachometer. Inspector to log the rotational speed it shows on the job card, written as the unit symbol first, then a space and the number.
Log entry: rpm 4000
